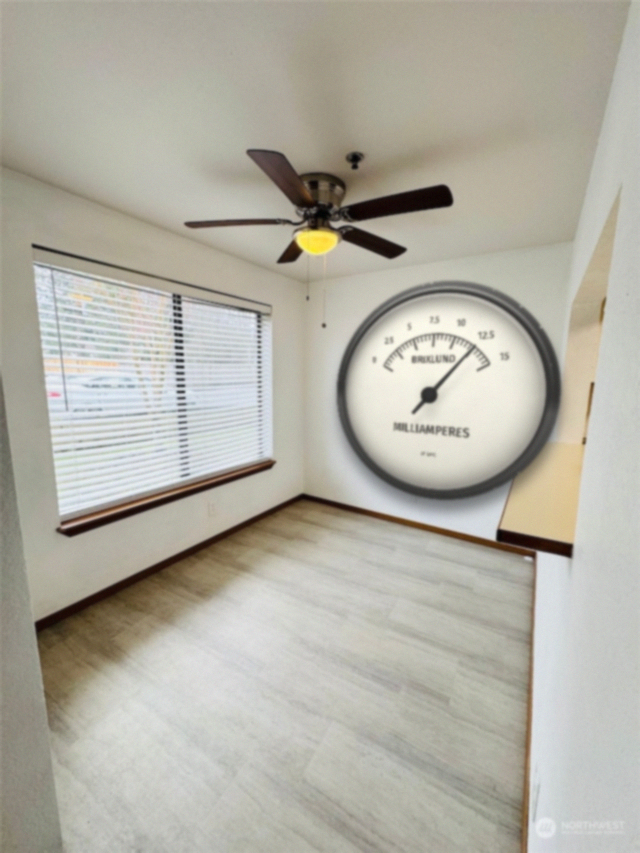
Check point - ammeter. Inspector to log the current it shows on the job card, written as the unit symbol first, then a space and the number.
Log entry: mA 12.5
